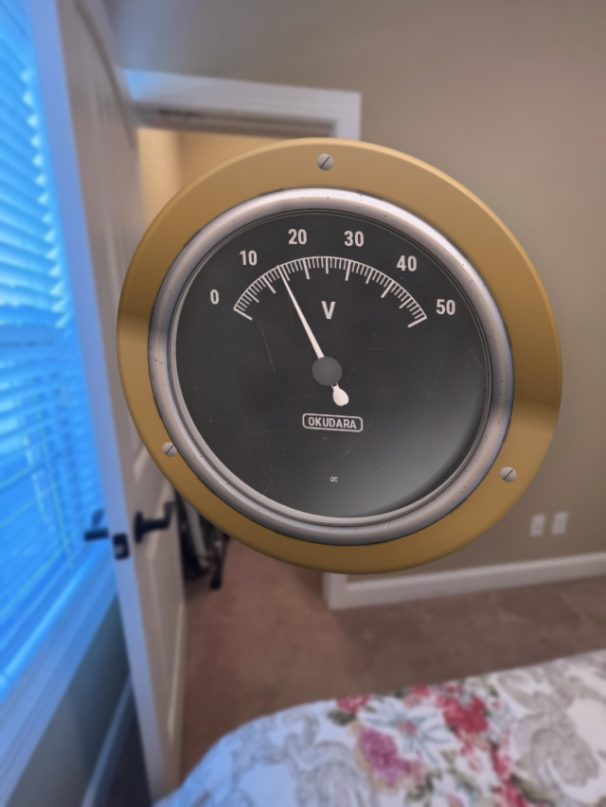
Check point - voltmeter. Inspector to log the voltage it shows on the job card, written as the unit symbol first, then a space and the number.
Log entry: V 15
